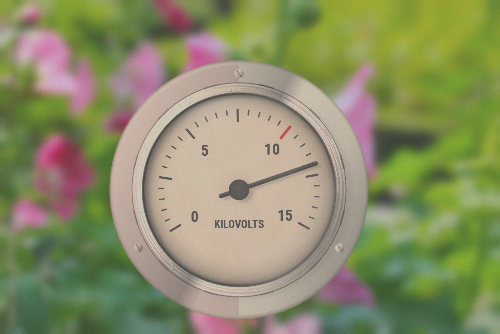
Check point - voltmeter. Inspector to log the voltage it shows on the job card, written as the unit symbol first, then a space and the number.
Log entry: kV 12
